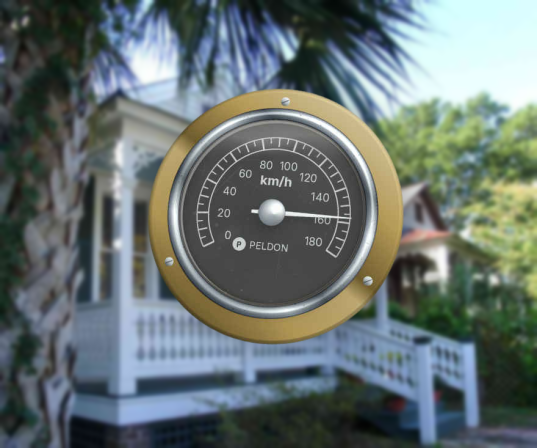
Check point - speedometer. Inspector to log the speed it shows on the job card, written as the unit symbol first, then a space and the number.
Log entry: km/h 157.5
